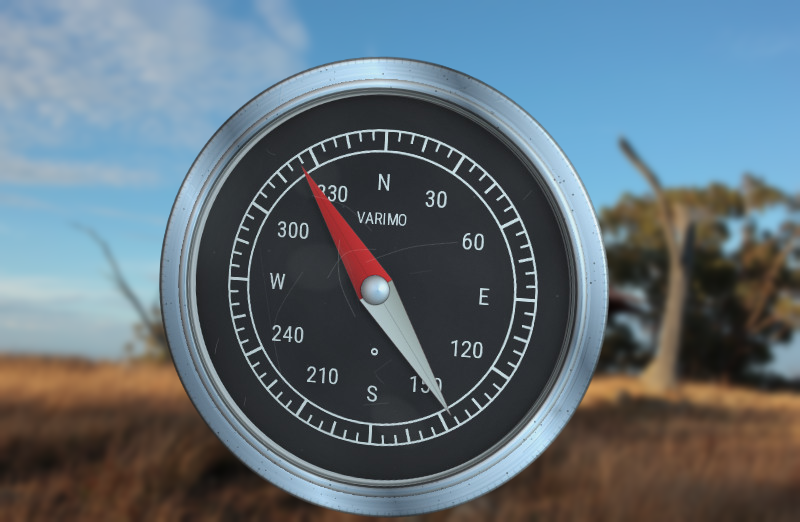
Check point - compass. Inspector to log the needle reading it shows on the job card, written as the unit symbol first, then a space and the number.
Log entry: ° 325
